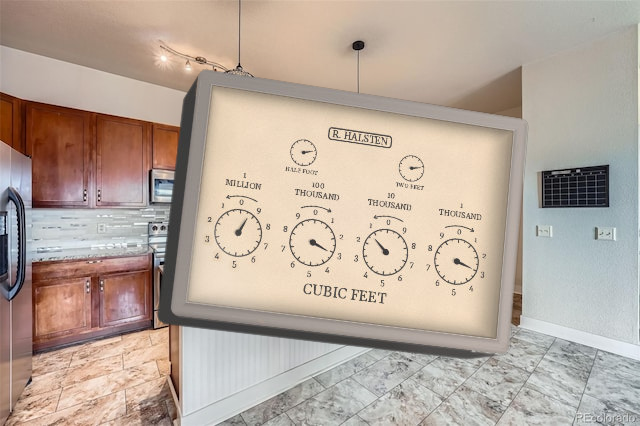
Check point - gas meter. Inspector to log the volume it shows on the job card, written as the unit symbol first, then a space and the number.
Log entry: ft³ 931300
